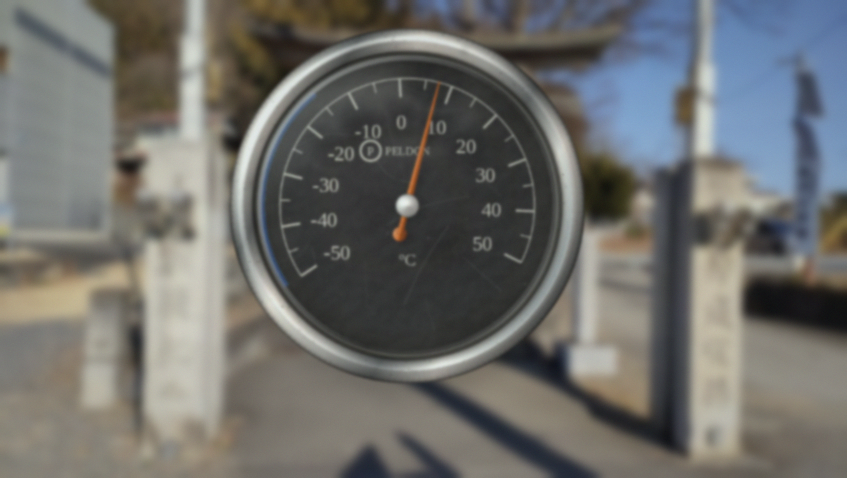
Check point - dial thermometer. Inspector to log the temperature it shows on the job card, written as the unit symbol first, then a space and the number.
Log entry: °C 7.5
